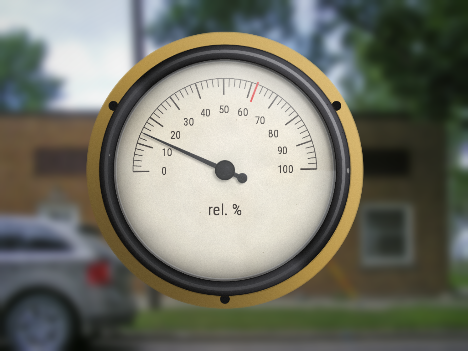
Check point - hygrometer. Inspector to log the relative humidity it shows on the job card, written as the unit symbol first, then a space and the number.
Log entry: % 14
